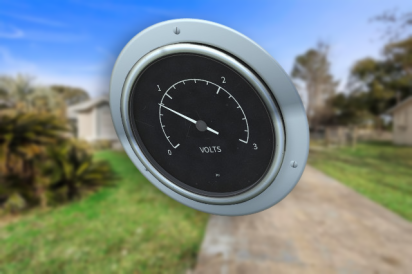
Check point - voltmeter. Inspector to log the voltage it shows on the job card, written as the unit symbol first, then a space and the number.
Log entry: V 0.8
